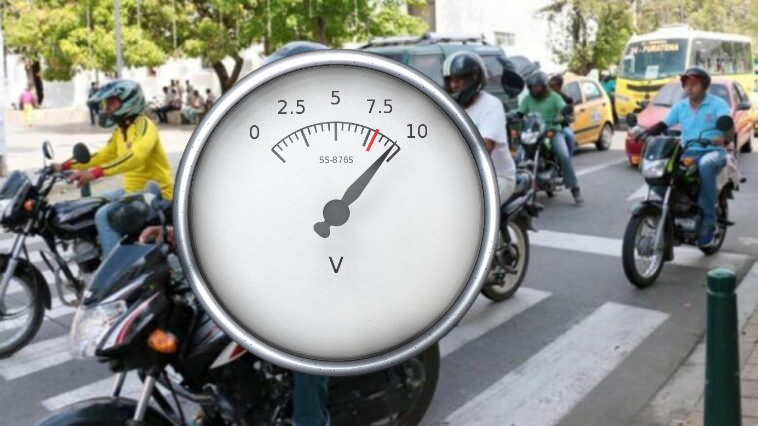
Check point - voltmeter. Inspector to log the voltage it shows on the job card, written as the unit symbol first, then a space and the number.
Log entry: V 9.5
